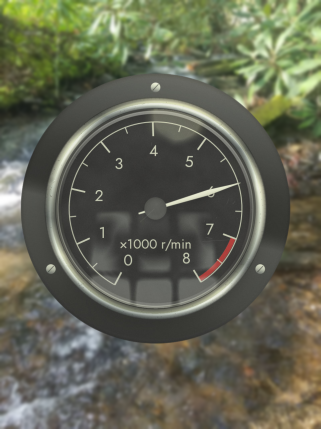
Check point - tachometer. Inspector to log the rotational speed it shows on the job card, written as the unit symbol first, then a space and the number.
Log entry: rpm 6000
